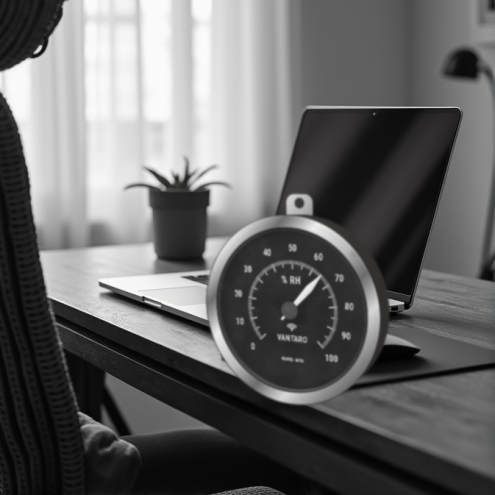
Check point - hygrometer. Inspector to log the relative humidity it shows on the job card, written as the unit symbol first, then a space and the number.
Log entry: % 65
